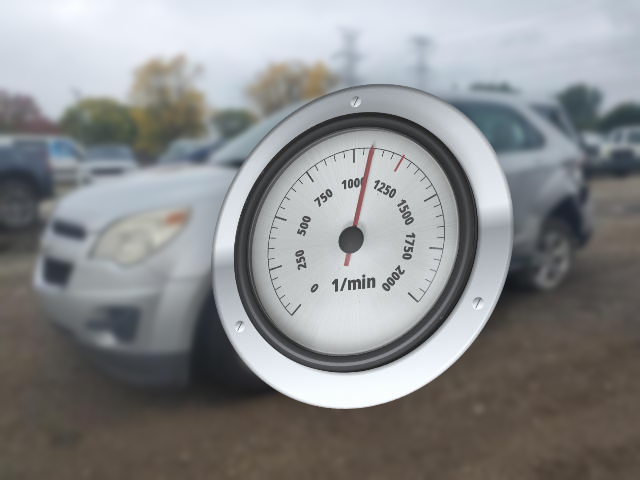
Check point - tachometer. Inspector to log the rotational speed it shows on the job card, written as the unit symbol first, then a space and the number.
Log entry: rpm 1100
